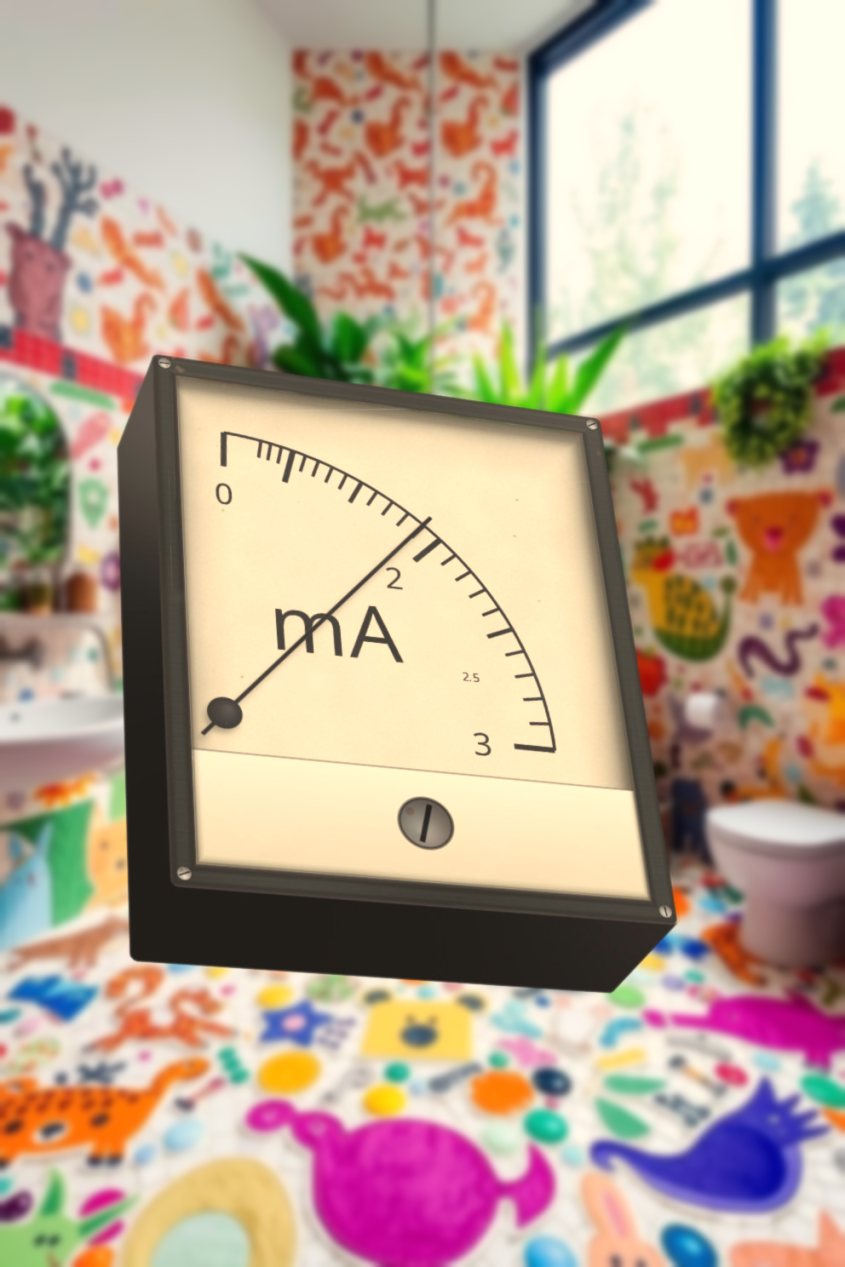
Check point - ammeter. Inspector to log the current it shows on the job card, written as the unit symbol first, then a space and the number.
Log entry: mA 1.9
